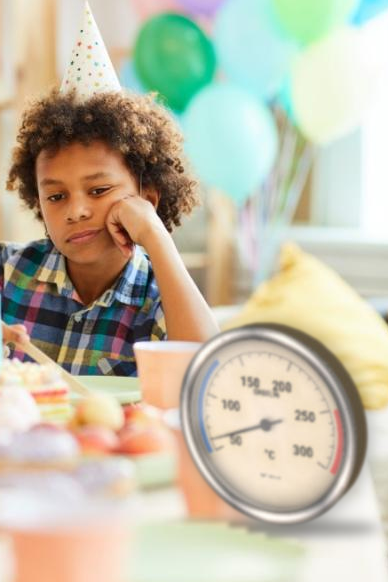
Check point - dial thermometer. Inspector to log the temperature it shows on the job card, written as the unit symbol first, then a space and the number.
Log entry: °C 60
